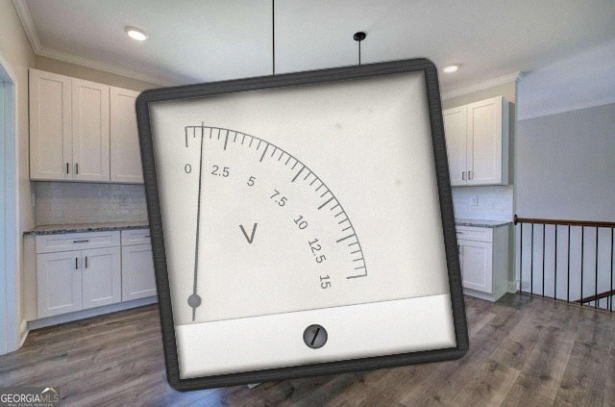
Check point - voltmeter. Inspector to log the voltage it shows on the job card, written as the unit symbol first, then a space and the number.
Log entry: V 1
